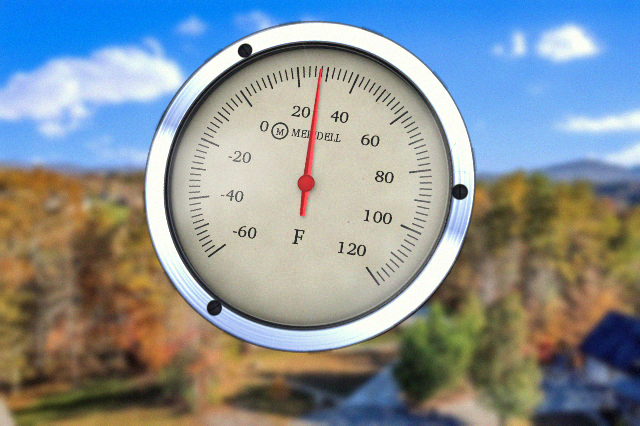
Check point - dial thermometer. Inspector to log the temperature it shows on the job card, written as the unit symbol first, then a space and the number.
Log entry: °F 28
